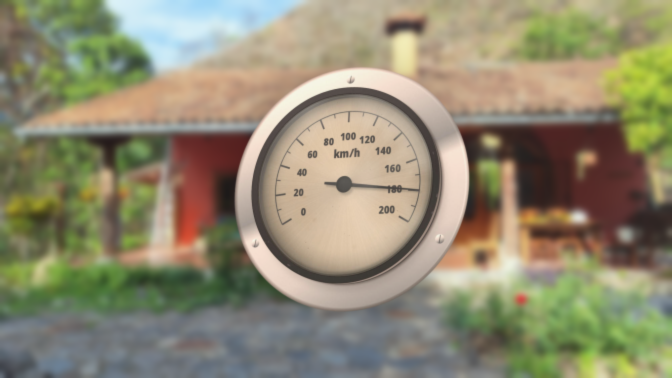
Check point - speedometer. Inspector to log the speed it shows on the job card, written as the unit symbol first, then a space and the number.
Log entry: km/h 180
